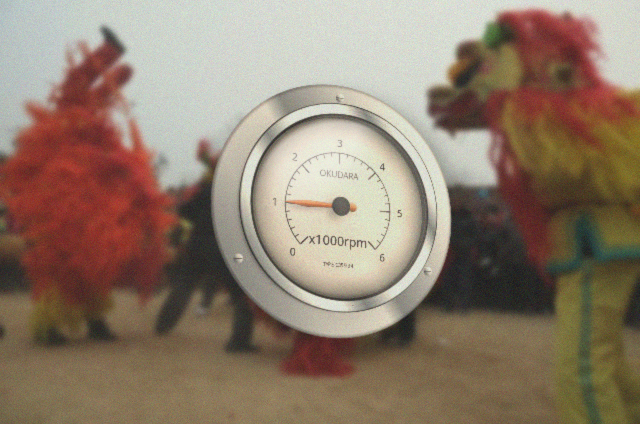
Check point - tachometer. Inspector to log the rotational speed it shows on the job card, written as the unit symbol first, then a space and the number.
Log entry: rpm 1000
